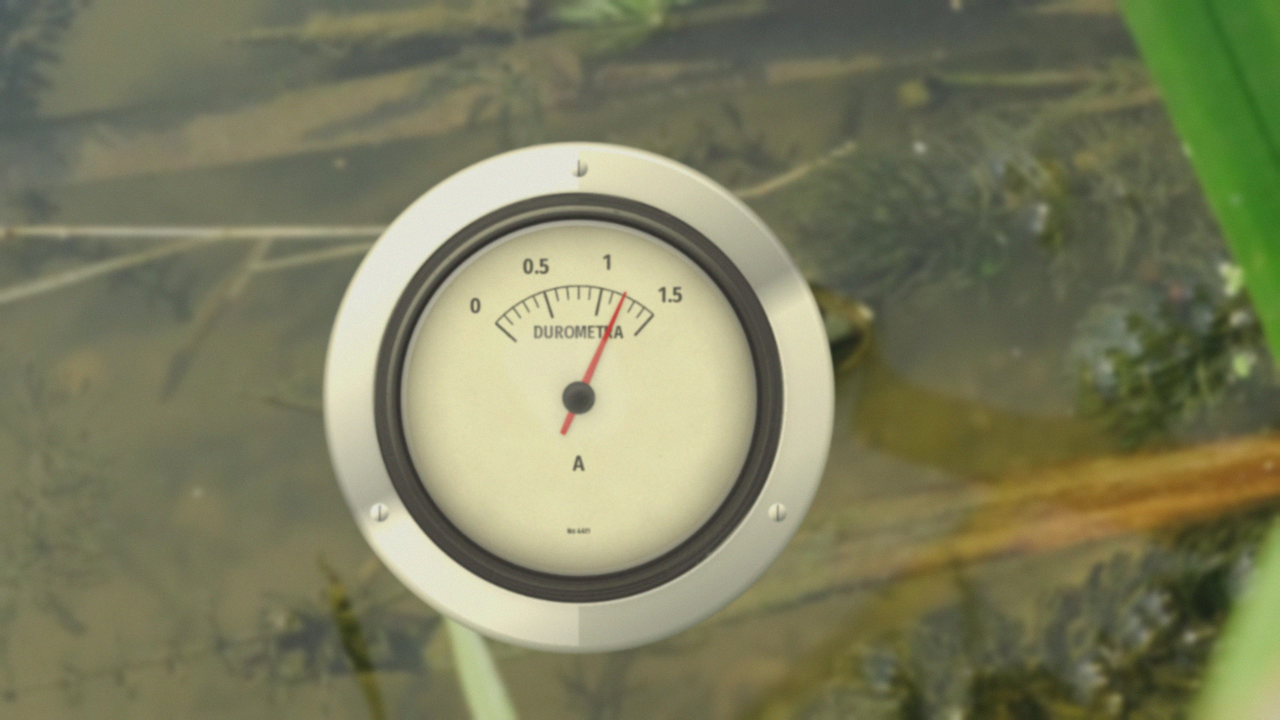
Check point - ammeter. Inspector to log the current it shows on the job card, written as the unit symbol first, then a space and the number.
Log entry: A 1.2
